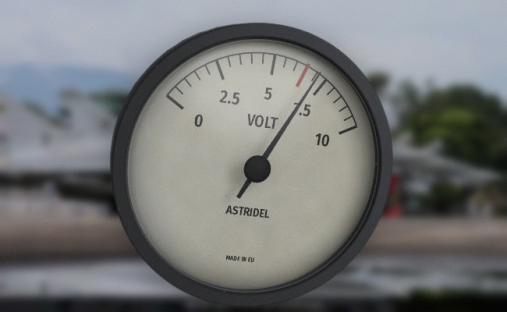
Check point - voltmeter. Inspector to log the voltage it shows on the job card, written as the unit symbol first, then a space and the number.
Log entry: V 7
